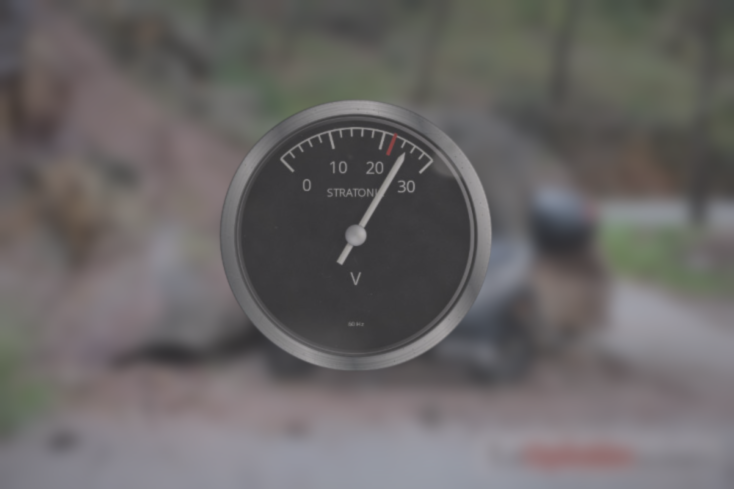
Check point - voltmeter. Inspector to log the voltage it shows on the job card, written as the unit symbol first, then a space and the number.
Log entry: V 25
